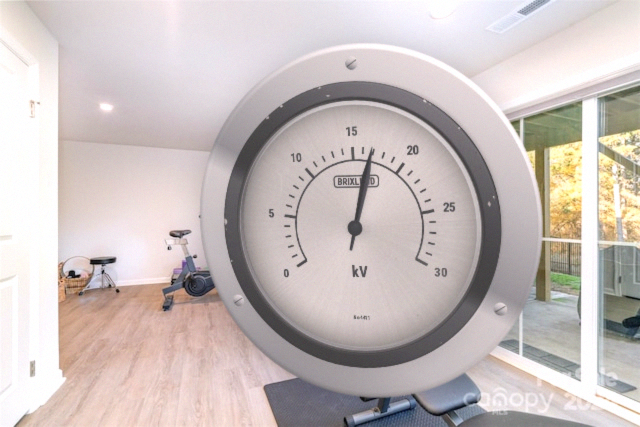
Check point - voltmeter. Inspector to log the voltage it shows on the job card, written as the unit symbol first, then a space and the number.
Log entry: kV 17
